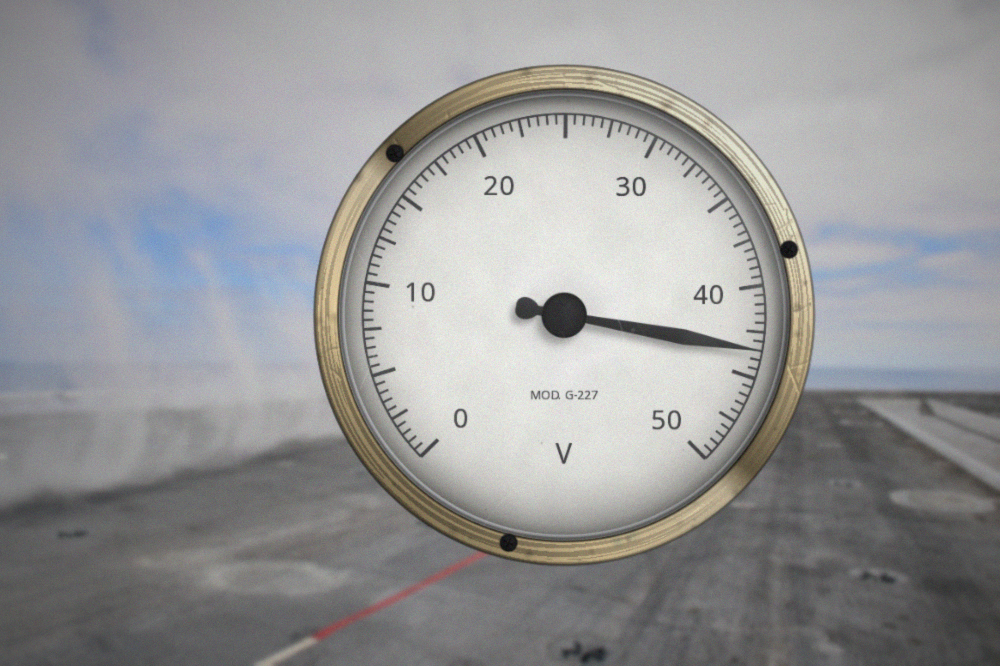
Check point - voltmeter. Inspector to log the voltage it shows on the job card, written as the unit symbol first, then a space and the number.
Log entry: V 43.5
